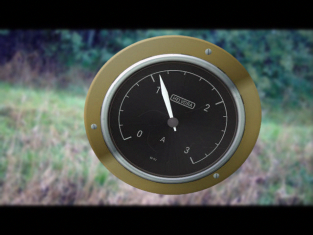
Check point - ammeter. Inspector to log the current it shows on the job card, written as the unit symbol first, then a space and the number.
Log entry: A 1.1
